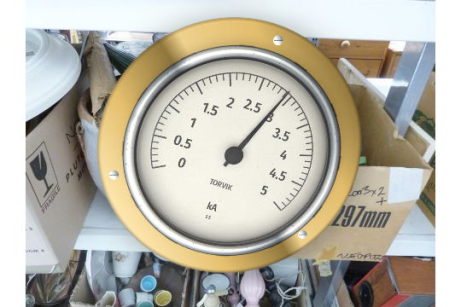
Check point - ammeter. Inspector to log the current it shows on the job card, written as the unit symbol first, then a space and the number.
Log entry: kA 2.9
